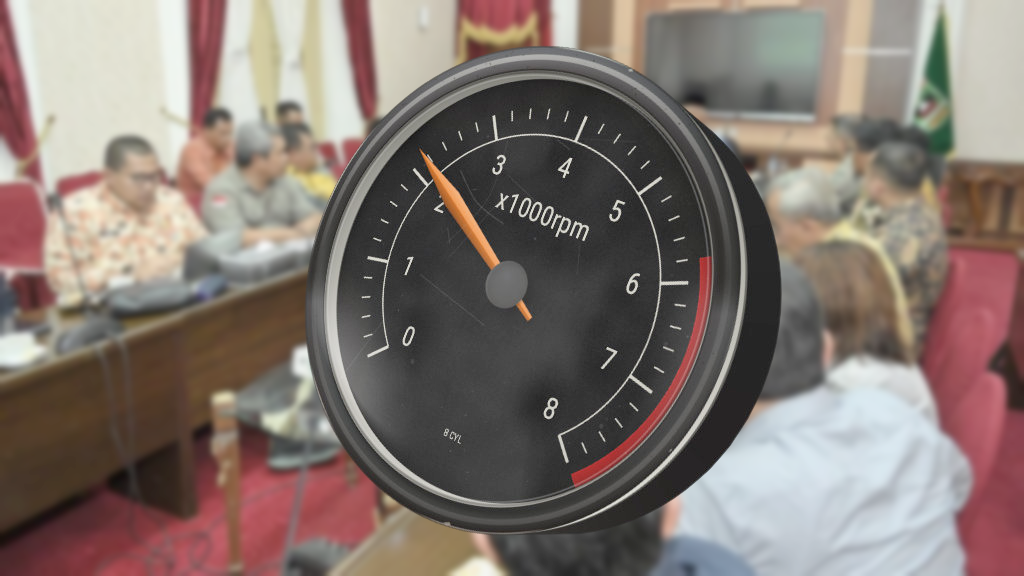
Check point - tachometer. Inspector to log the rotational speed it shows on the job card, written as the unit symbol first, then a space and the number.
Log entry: rpm 2200
